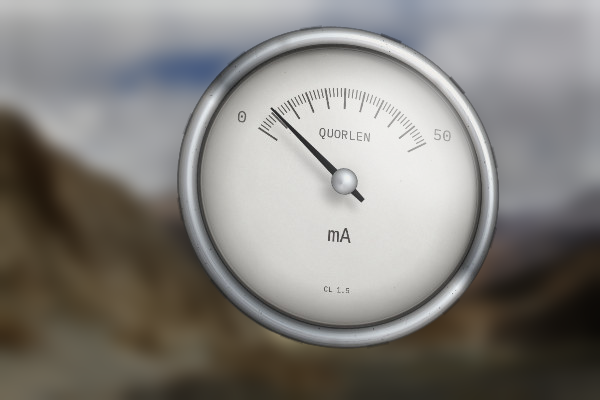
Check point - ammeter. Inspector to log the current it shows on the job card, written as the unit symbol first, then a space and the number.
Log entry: mA 5
